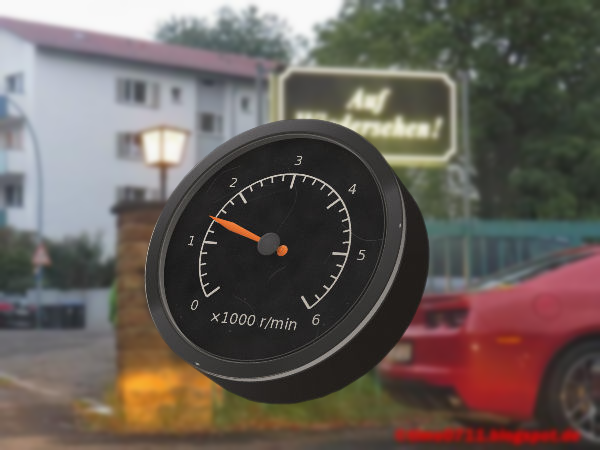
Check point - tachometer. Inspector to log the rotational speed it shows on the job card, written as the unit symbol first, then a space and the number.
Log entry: rpm 1400
